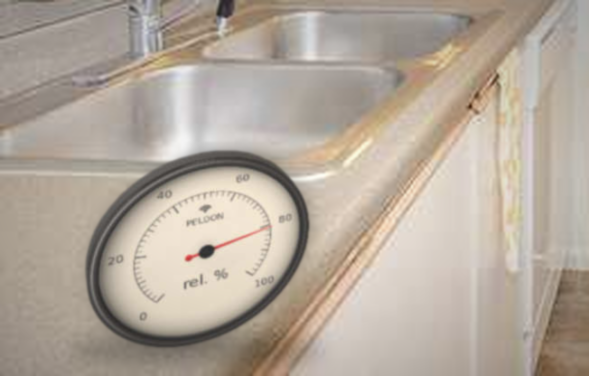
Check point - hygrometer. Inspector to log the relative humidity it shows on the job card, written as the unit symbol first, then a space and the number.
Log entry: % 80
